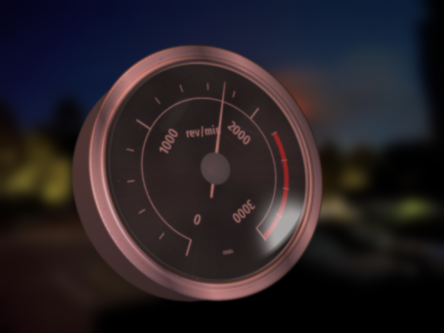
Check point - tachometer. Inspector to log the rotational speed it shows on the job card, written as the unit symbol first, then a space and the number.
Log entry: rpm 1700
